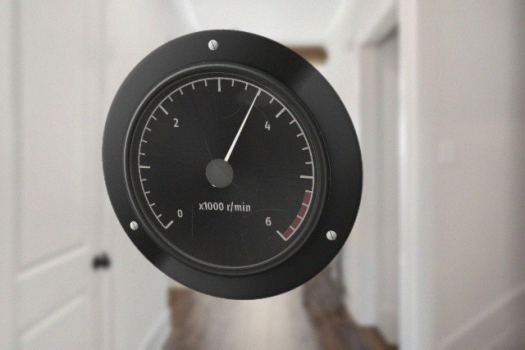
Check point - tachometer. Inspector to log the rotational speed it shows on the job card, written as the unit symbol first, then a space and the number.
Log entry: rpm 3600
